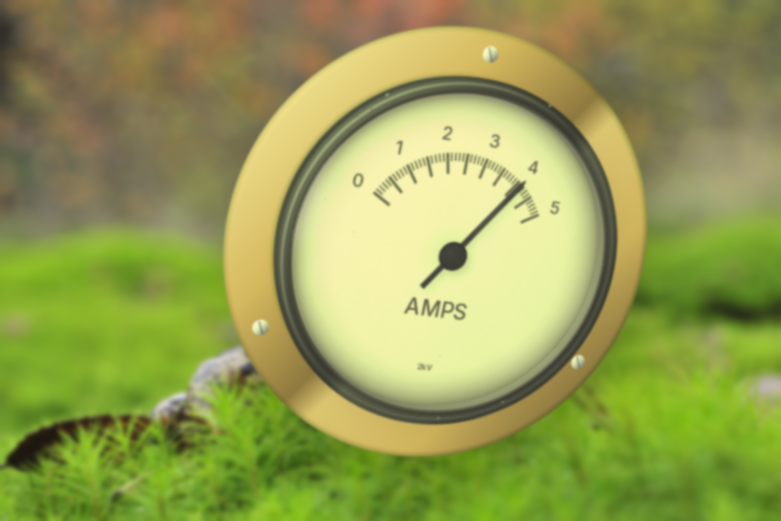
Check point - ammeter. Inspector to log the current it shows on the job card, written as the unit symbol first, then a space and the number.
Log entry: A 4
